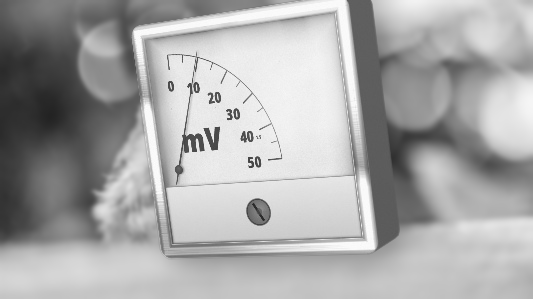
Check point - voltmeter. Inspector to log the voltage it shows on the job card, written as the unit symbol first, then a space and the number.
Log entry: mV 10
